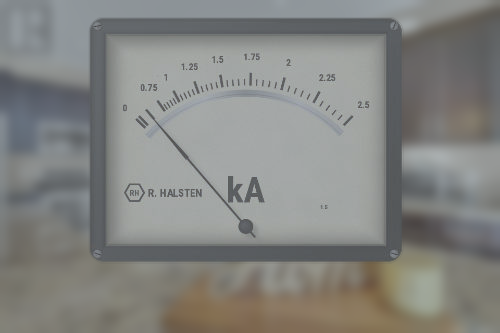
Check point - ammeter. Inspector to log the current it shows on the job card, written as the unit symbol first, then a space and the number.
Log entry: kA 0.5
